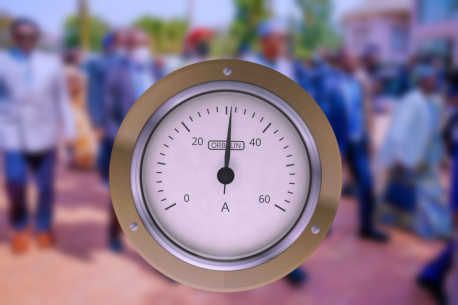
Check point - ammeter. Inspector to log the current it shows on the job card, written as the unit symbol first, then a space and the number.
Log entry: A 31
